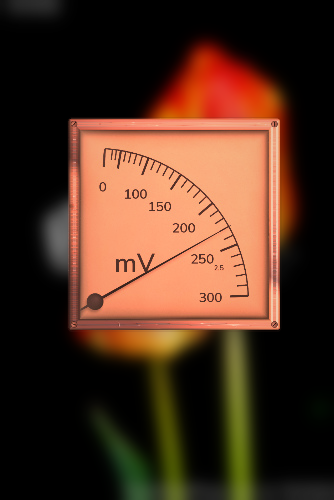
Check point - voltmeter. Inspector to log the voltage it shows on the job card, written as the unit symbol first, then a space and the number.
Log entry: mV 230
